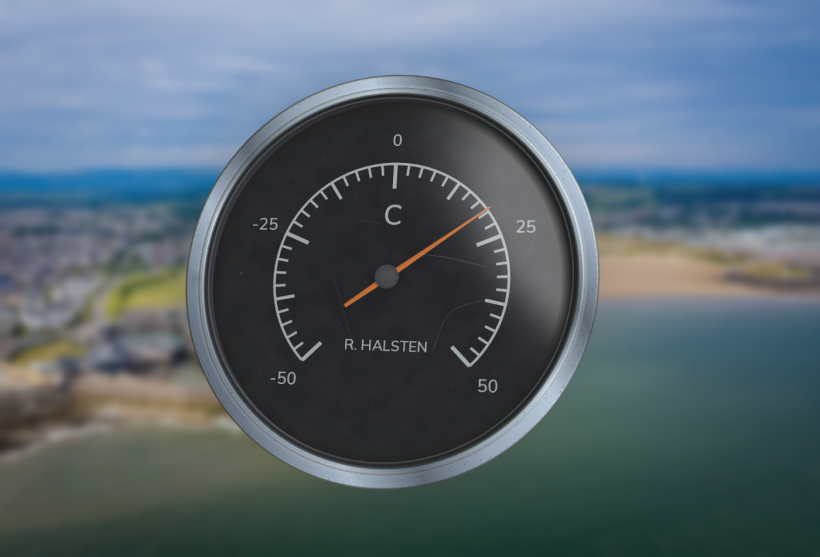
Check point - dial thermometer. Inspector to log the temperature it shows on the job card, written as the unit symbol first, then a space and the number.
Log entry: °C 20
